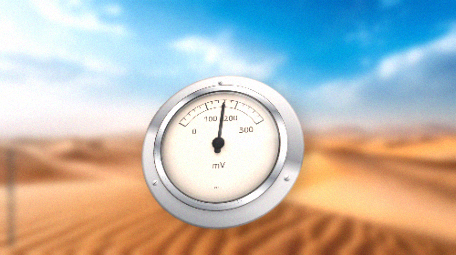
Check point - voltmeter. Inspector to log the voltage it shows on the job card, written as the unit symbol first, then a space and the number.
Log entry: mV 160
